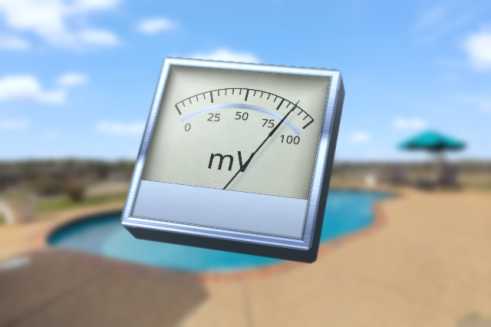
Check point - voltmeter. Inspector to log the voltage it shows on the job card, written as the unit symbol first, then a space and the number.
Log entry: mV 85
